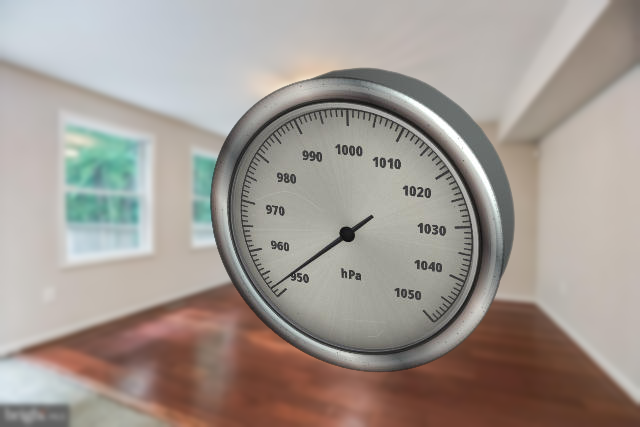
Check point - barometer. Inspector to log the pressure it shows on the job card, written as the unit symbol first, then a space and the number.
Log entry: hPa 952
